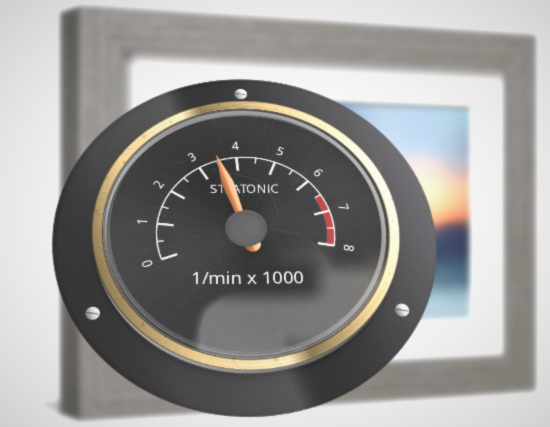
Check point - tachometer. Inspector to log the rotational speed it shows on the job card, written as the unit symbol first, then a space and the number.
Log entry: rpm 3500
